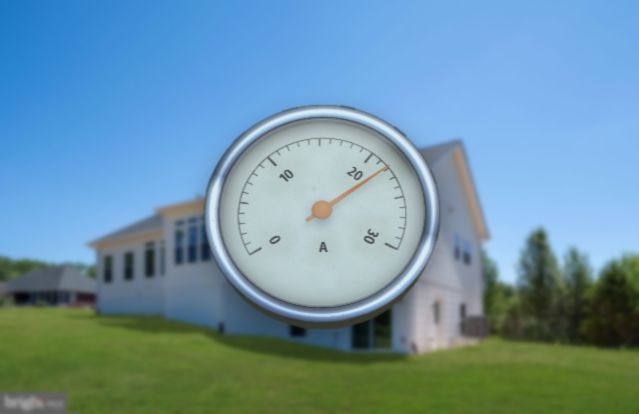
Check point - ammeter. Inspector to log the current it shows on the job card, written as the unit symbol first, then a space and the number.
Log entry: A 22
